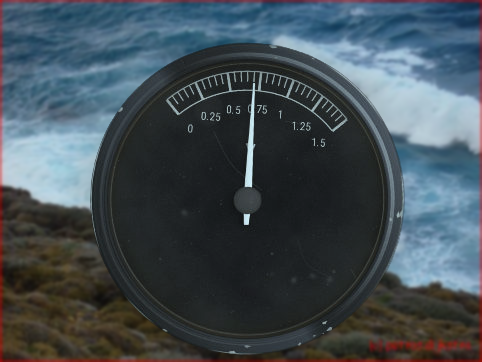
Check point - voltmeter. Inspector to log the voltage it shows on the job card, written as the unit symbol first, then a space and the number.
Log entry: V 0.7
